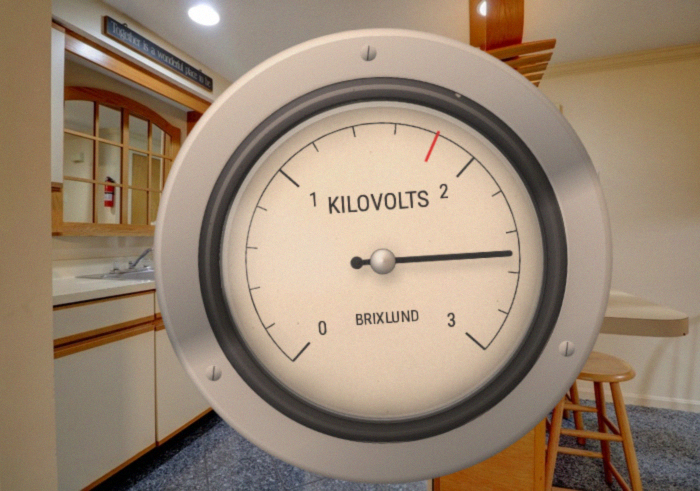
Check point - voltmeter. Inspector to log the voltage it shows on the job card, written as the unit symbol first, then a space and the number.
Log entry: kV 2.5
